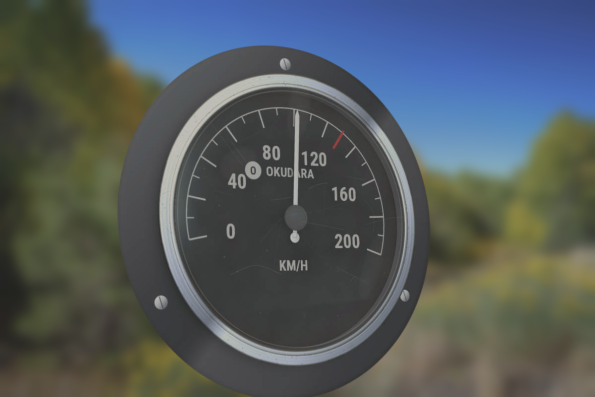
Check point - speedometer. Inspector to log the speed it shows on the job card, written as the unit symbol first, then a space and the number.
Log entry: km/h 100
